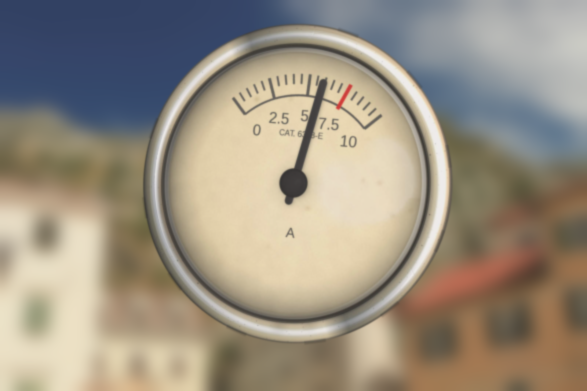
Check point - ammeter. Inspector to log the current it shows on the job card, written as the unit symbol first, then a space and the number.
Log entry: A 6
